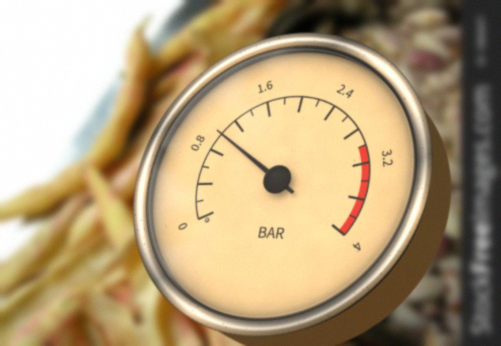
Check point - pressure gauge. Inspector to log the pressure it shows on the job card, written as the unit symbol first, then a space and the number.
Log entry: bar 1
